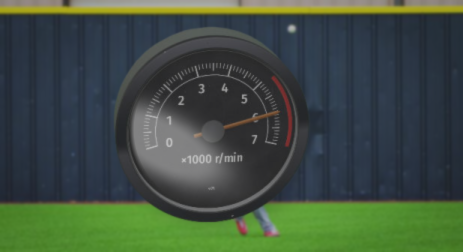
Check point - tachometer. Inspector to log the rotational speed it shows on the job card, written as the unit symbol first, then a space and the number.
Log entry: rpm 6000
